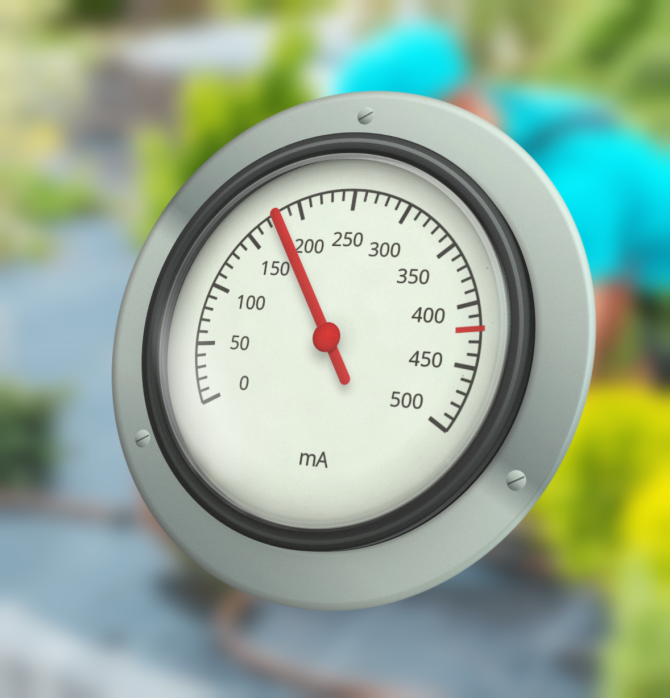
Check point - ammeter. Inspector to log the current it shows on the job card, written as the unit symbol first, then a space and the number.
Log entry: mA 180
